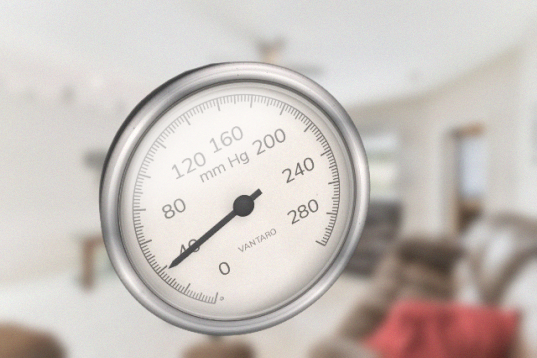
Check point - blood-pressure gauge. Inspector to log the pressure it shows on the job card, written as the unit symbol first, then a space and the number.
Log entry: mmHg 40
